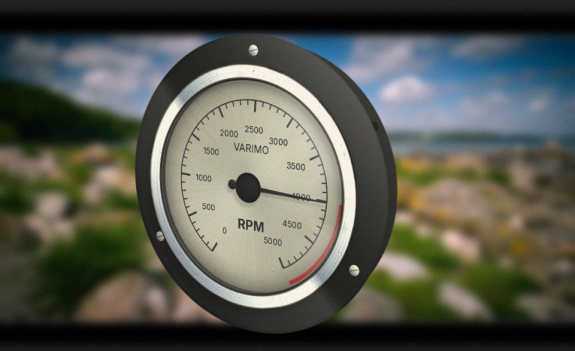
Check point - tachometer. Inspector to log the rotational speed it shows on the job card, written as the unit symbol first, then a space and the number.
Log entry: rpm 4000
